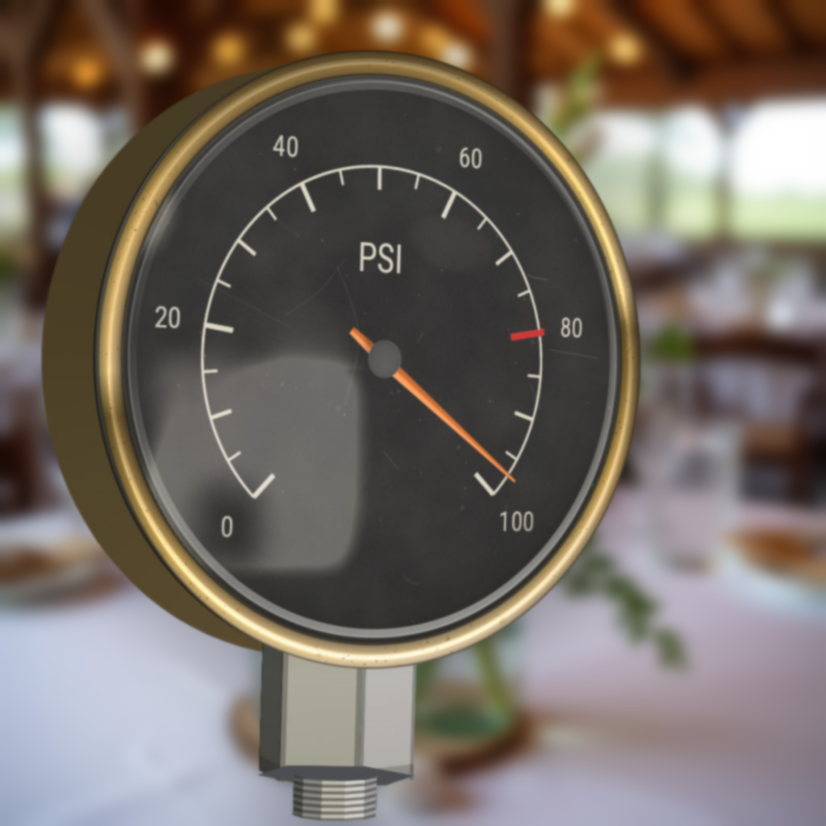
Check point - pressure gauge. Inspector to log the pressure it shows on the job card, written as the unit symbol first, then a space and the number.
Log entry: psi 97.5
